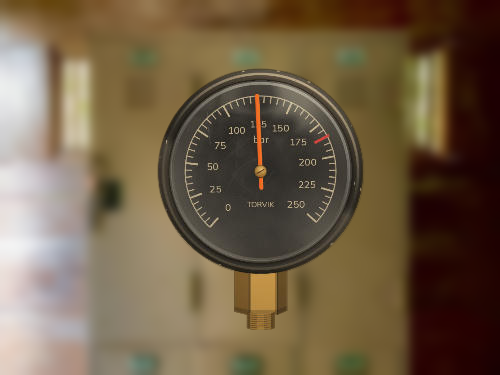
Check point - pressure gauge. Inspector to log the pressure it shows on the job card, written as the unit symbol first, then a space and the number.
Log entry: bar 125
